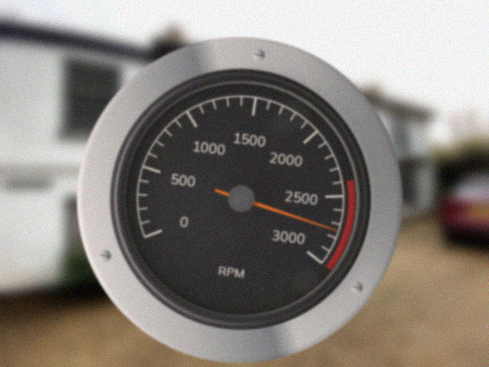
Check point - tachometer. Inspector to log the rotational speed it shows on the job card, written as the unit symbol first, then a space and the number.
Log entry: rpm 2750
